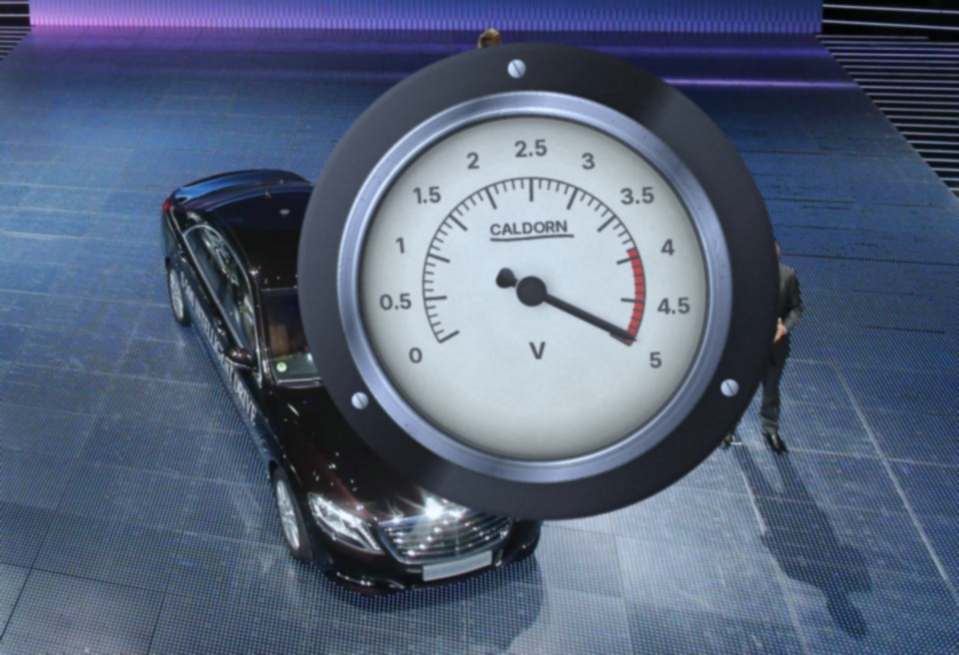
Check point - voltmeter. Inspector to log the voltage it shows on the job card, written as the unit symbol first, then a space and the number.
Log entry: V 4.9
